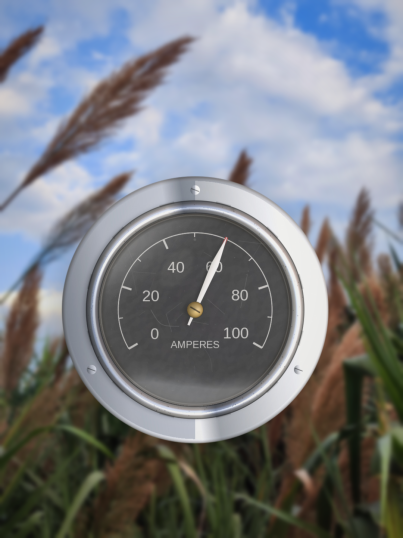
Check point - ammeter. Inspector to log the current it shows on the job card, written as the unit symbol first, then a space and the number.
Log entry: A 60
